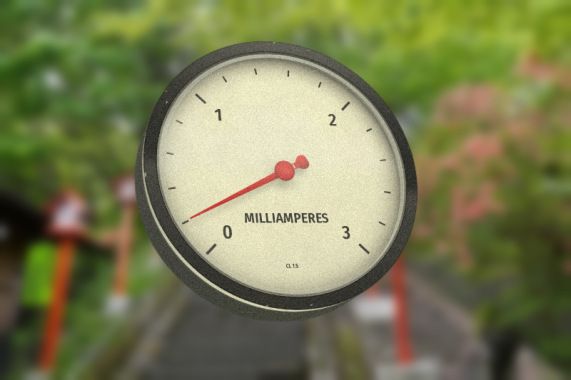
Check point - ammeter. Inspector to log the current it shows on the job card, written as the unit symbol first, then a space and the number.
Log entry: mA 0.2
